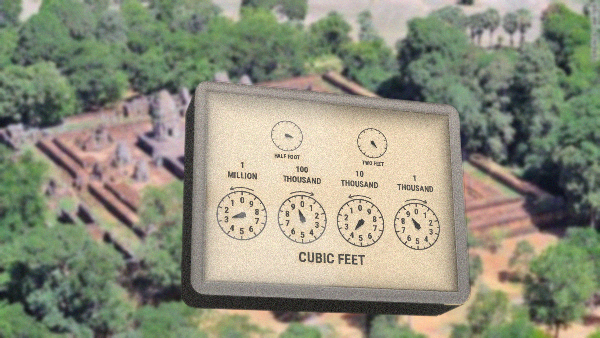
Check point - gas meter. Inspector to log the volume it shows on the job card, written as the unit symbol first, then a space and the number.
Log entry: ft³ 293900
